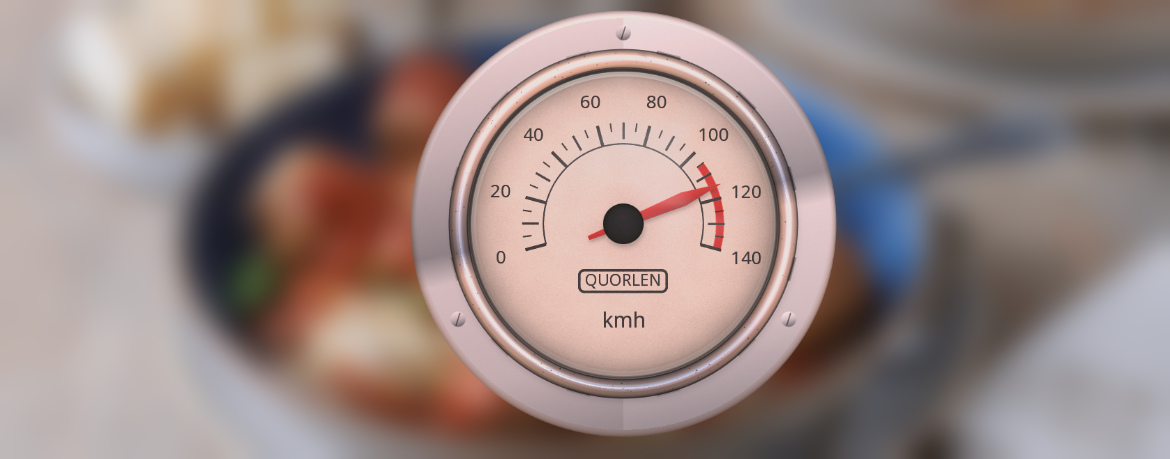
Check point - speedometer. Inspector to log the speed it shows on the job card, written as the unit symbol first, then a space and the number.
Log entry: km/h 115
